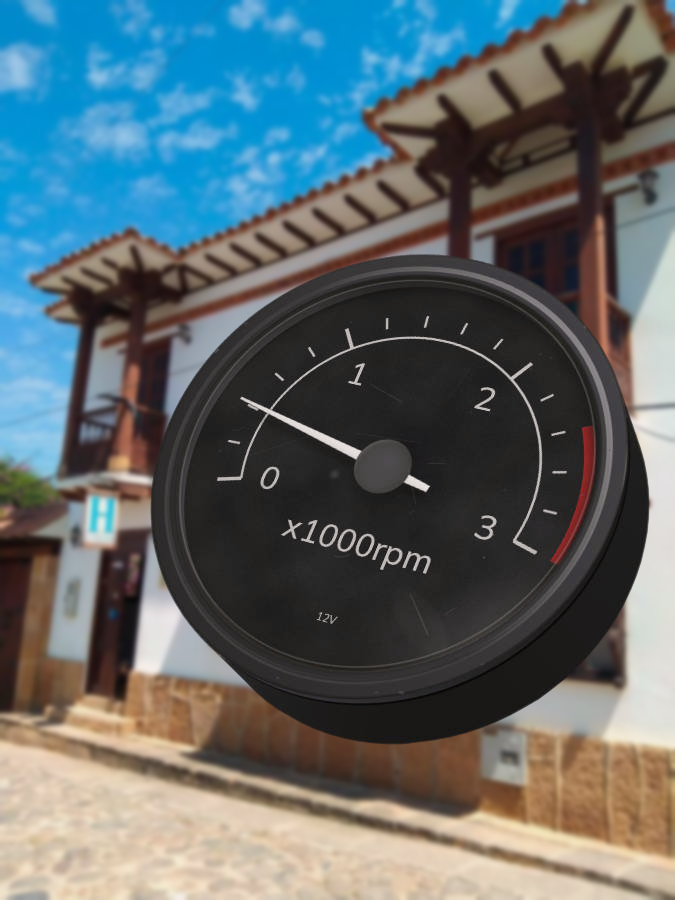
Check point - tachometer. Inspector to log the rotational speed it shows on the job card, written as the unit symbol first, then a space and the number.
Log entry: rpm 400
